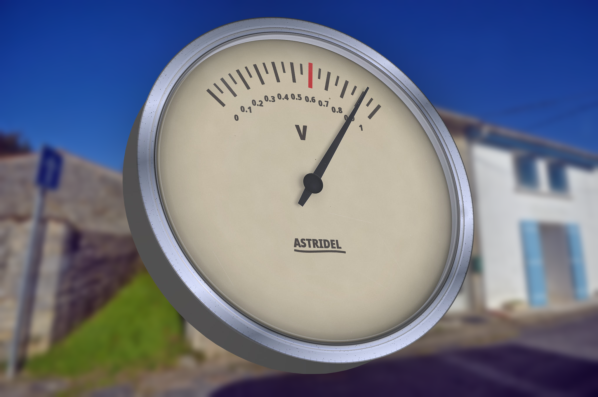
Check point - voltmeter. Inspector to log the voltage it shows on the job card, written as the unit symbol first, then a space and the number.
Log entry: V 0.9
